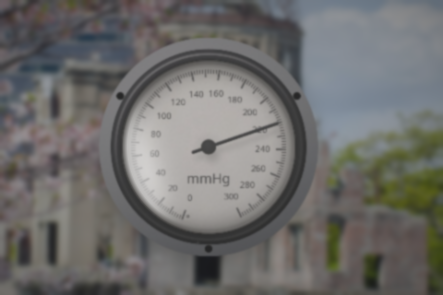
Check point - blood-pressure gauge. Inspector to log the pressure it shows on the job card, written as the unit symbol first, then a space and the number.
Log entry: mmHg 220
